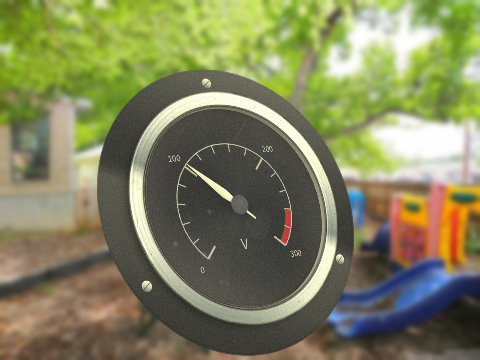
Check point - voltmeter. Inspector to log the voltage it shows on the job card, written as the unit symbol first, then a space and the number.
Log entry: V 100
